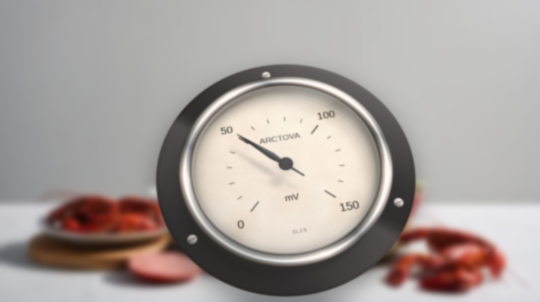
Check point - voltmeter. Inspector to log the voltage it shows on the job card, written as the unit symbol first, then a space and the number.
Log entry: mV 50
